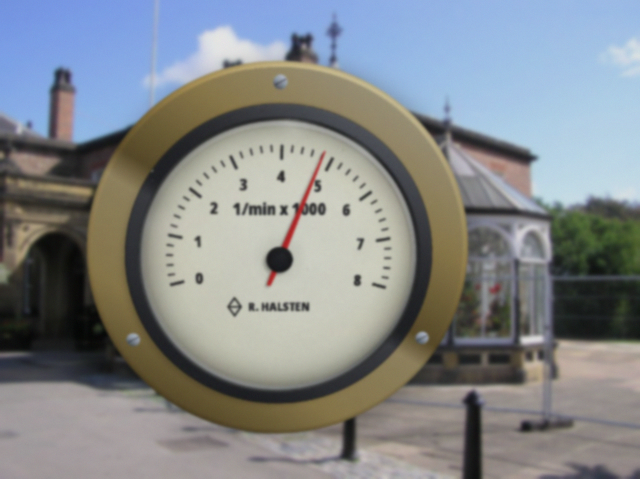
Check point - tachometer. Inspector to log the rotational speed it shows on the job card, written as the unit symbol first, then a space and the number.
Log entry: rpm 4800
